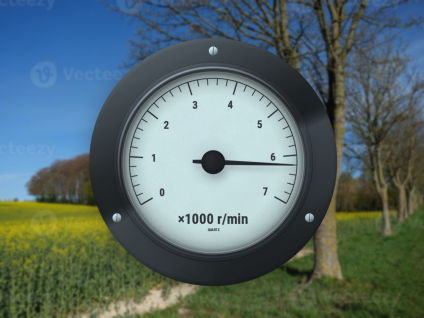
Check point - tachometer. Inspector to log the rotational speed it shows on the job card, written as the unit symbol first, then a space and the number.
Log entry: rpm 6200
